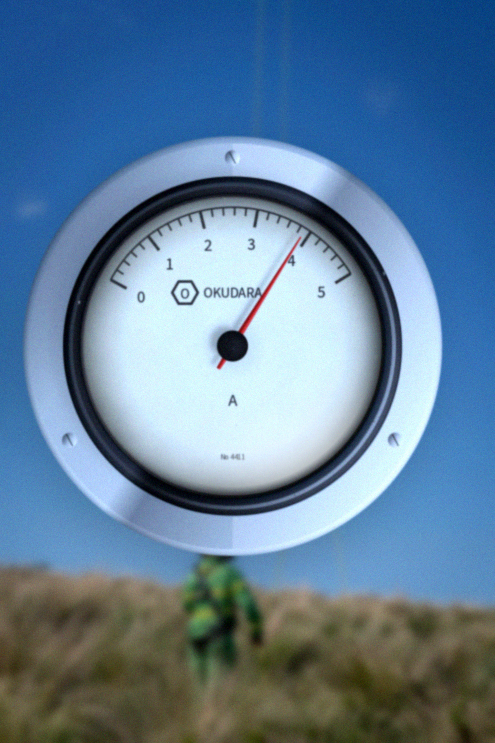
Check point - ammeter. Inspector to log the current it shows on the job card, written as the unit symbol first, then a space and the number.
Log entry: A 3.9
